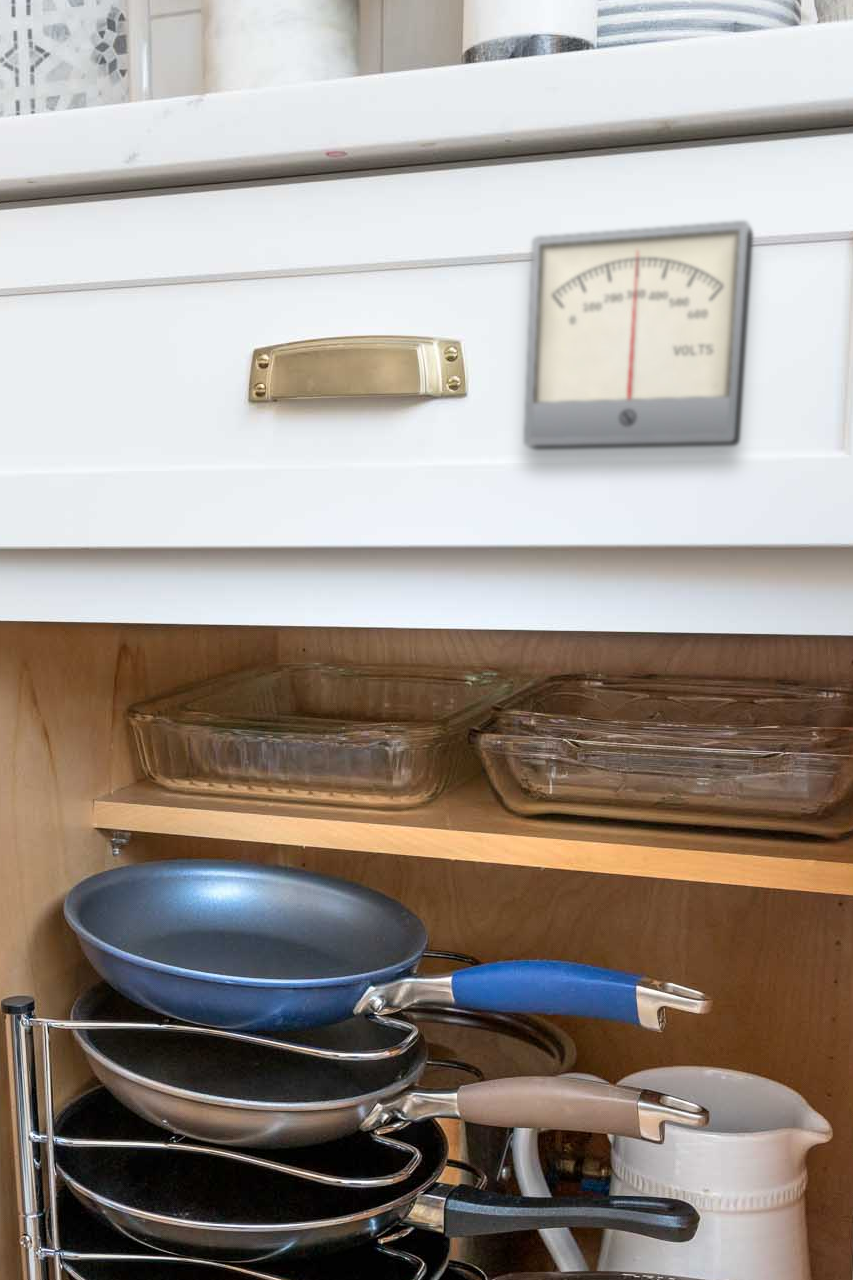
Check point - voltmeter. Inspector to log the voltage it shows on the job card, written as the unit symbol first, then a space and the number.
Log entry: V 300
